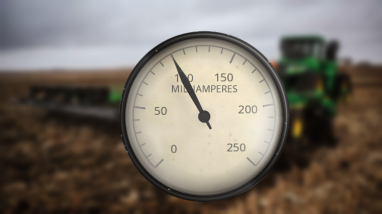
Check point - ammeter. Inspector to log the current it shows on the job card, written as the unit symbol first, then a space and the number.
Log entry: mA 100
